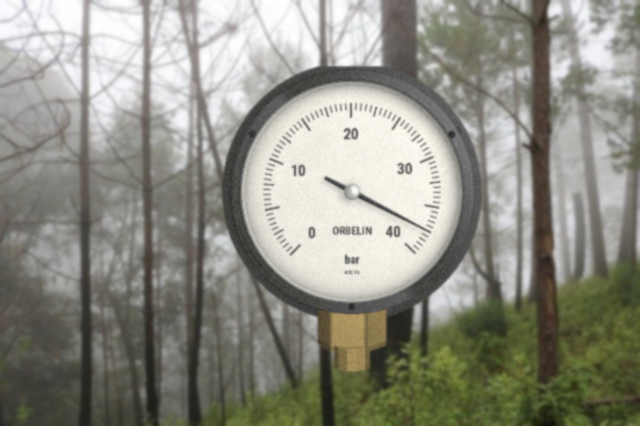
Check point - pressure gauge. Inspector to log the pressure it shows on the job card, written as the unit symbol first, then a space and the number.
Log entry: bar 37.5
